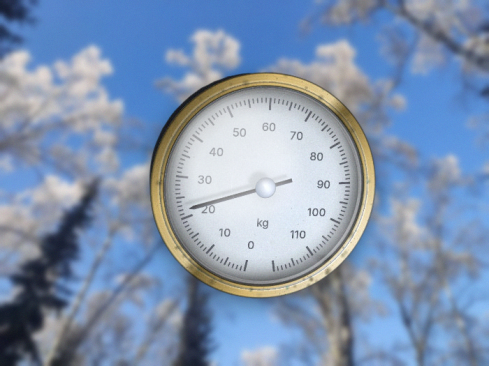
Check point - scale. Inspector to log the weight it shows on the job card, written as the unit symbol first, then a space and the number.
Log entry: kg 22
